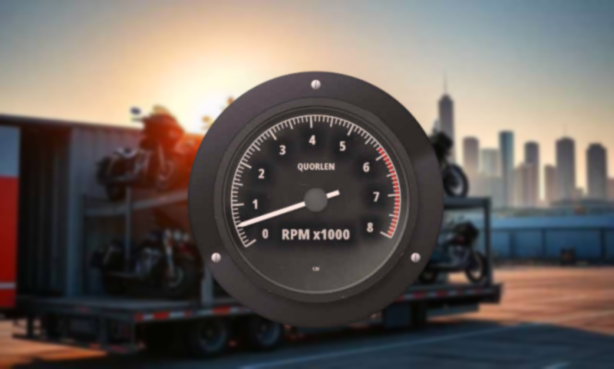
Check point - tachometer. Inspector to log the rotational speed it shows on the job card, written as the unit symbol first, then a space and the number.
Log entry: rpm 500
